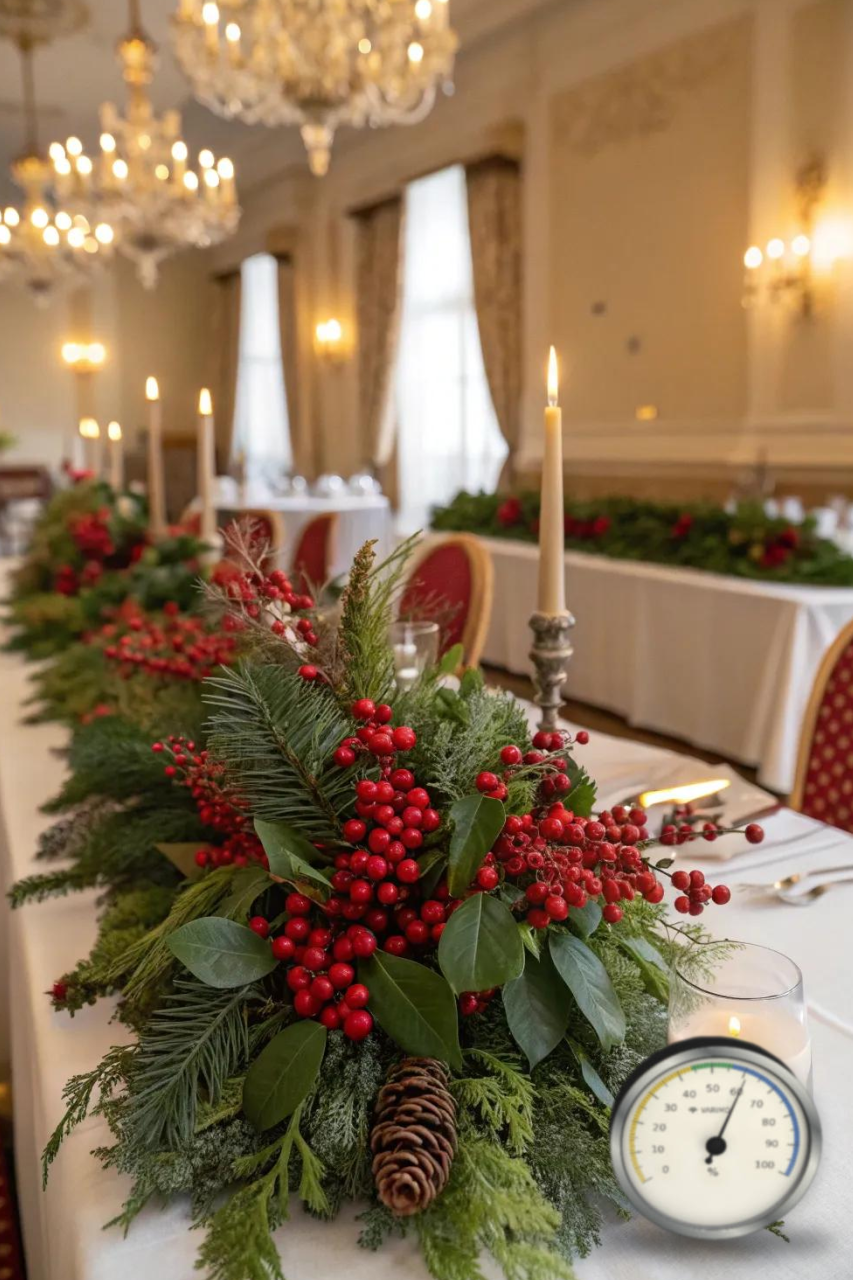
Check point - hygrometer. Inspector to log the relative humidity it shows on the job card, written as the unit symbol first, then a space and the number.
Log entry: % 60
